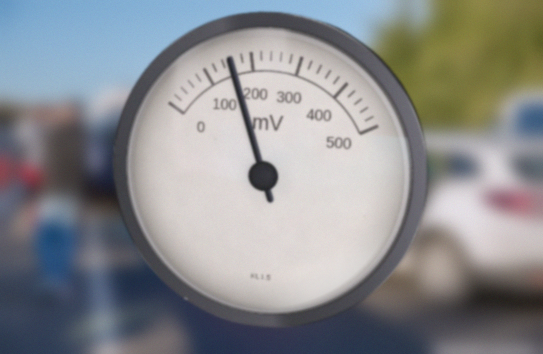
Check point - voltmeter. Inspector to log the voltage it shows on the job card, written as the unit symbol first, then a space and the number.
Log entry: mV 160
